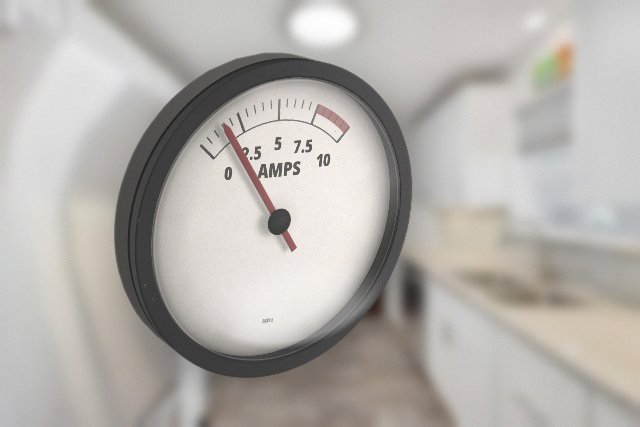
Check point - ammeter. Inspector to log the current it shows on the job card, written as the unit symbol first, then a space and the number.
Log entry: A 1.5
